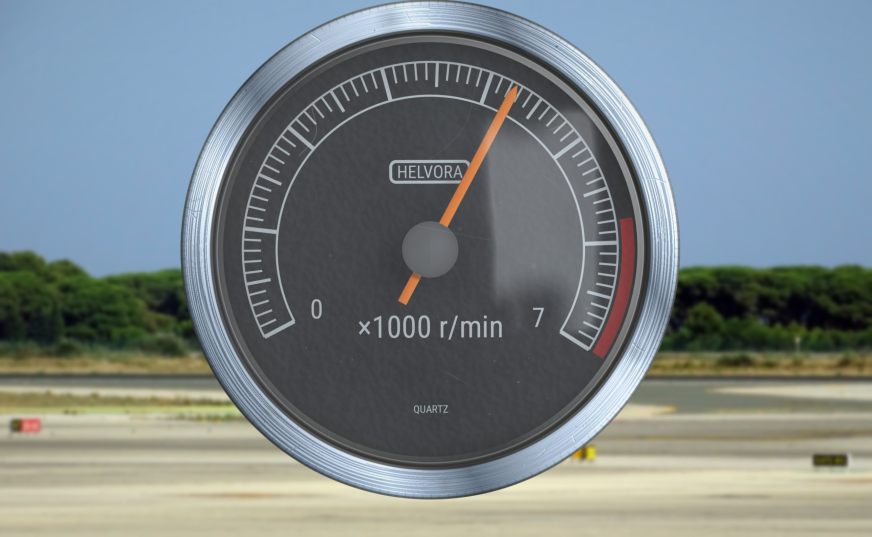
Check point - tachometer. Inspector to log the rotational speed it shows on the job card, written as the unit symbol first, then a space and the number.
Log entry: rpm 4250
